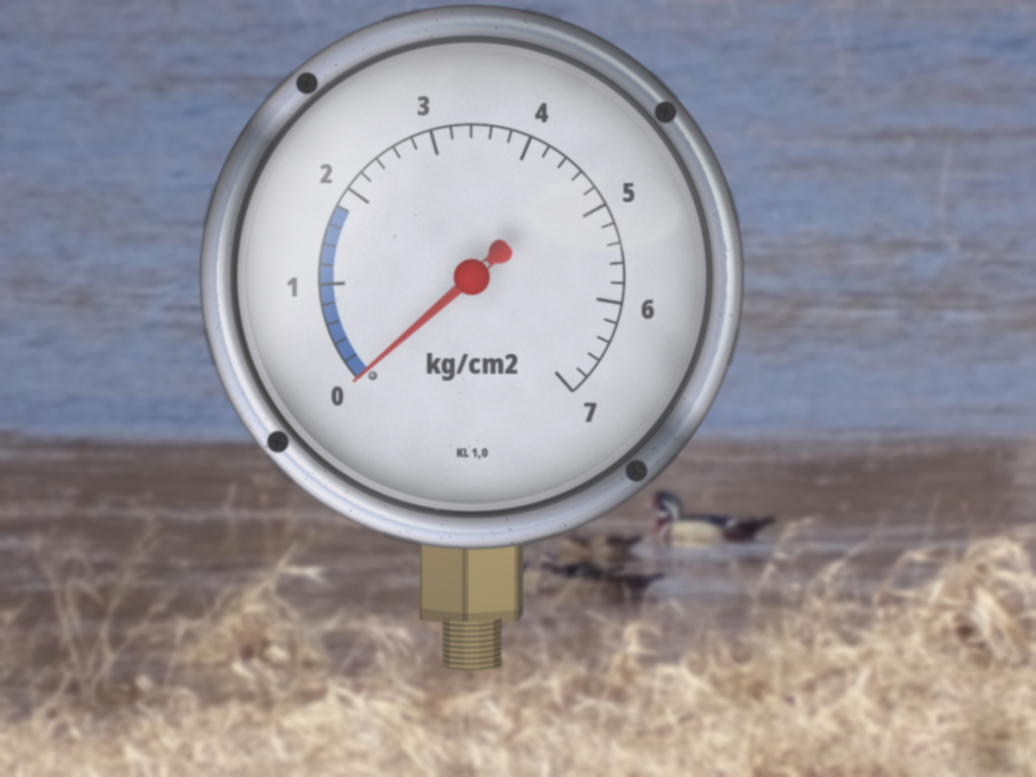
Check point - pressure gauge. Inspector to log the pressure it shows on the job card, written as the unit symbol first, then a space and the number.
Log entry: kg/cm² 0
